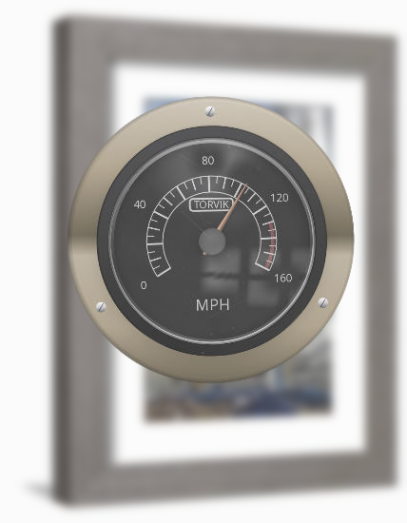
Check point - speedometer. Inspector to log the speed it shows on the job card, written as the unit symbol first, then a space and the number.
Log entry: mph 102.5
